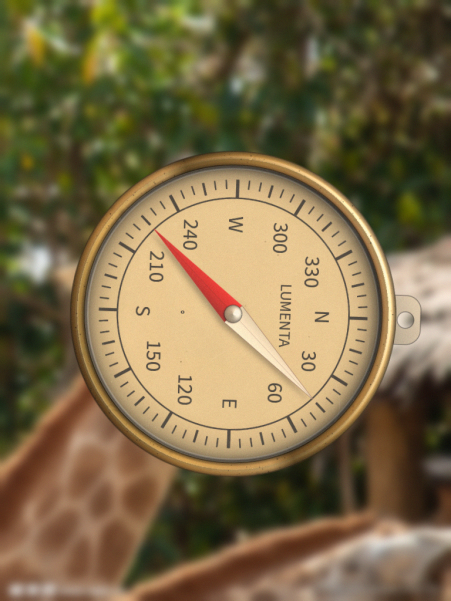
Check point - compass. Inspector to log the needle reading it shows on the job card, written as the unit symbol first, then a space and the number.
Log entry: ° 225
